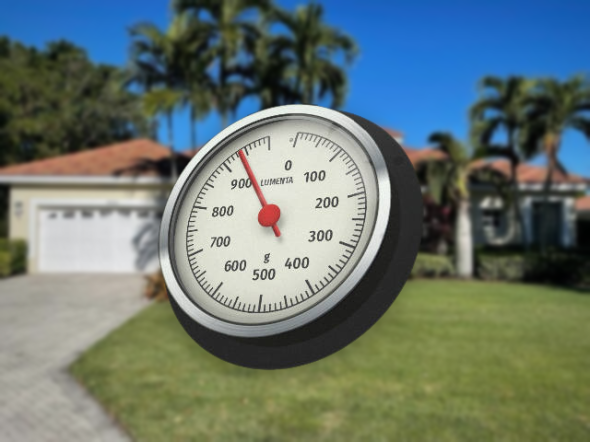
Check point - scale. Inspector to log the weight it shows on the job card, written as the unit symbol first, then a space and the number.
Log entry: g 940
